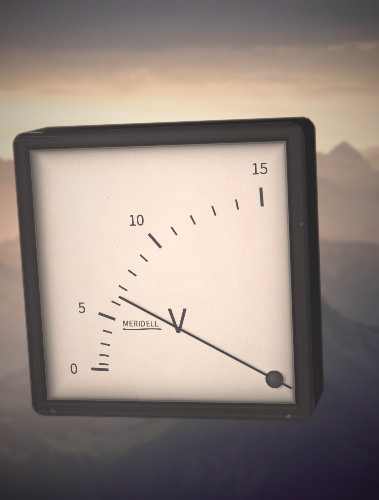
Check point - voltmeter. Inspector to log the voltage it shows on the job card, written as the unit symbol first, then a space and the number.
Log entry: V 6.5
